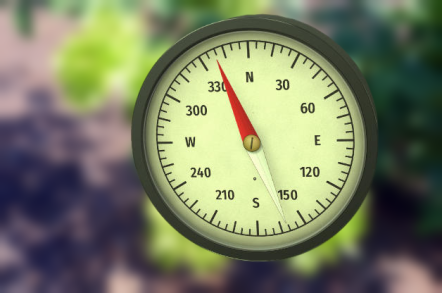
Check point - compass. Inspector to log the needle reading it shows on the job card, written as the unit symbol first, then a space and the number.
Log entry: ° 340
